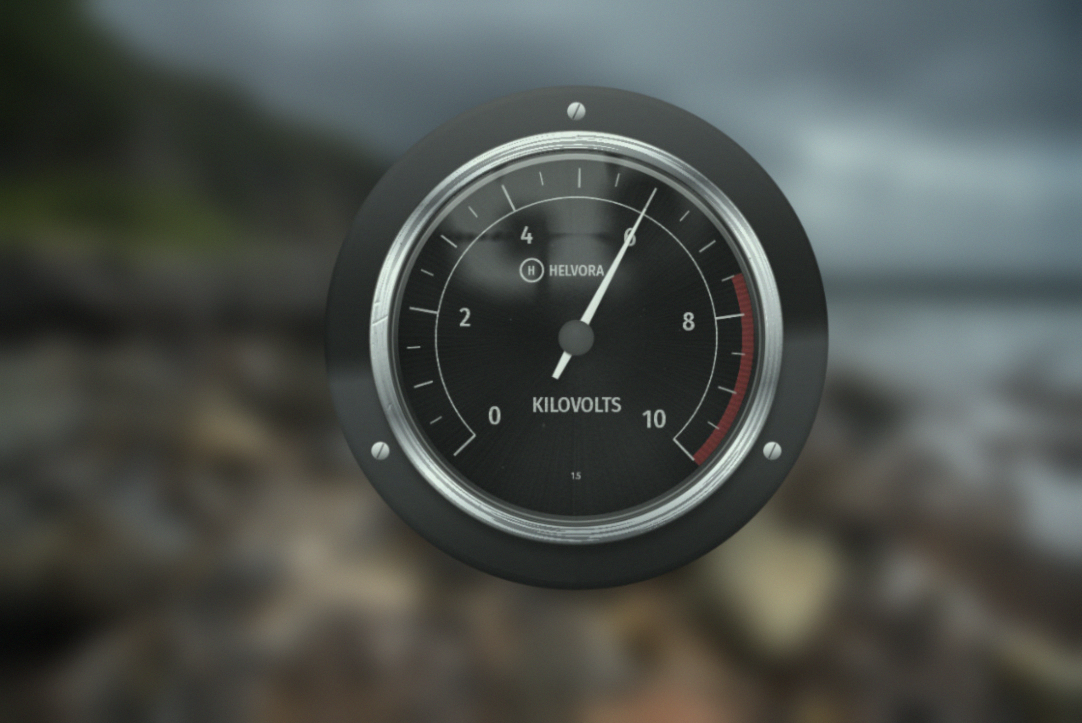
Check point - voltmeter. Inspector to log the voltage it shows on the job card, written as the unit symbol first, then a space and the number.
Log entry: kV 6
